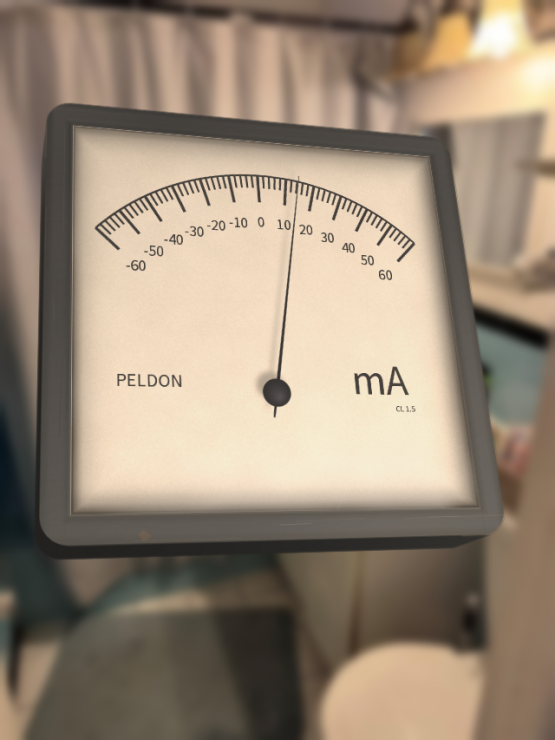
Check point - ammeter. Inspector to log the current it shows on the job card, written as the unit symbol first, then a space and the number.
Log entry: mA 14
